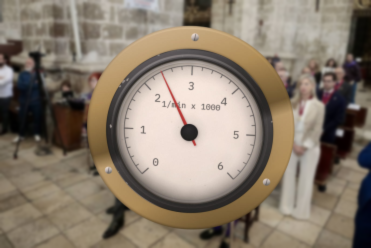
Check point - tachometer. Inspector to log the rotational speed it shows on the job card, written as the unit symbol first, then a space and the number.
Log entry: rpm 2400
